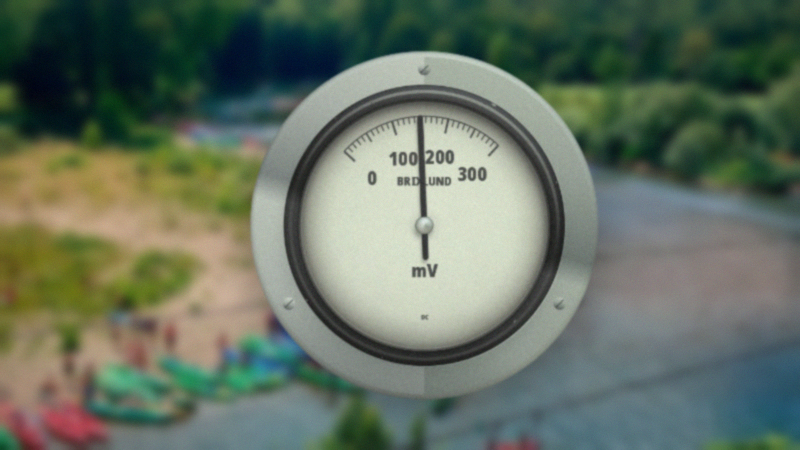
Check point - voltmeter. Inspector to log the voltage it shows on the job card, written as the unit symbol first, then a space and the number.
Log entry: mV 150
